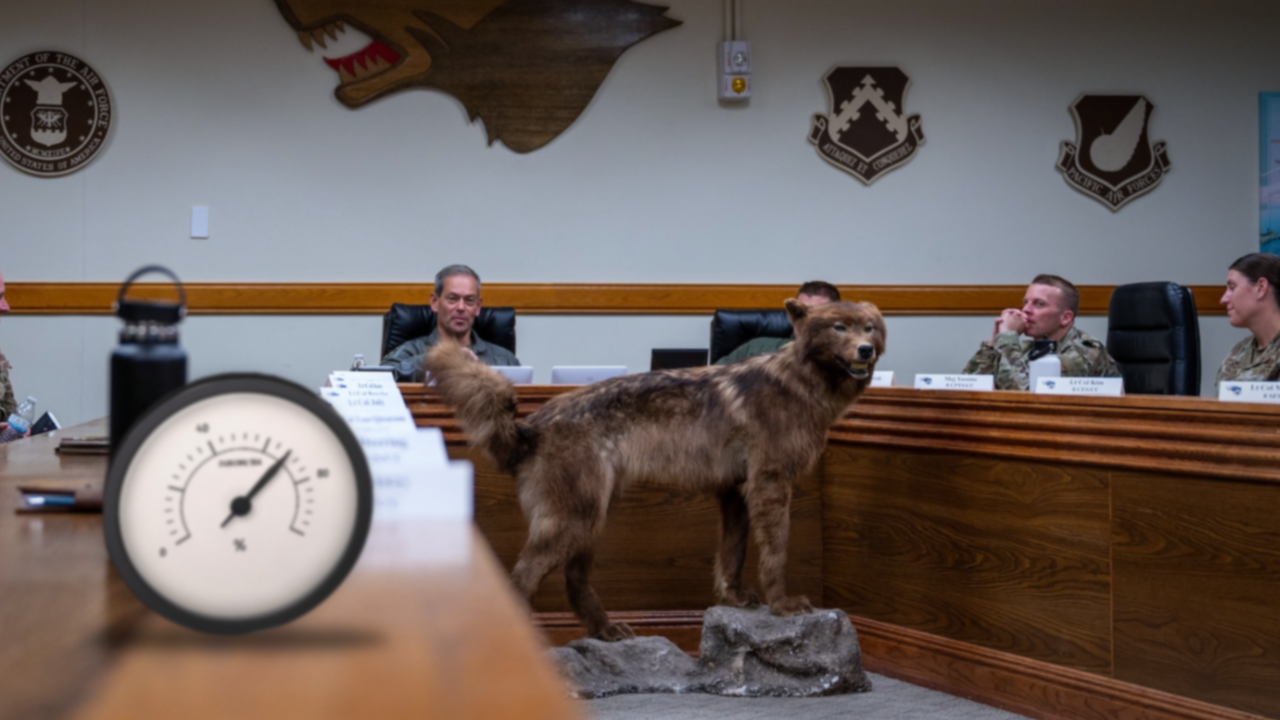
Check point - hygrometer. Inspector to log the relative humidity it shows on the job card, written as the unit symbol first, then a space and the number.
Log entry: % 68
